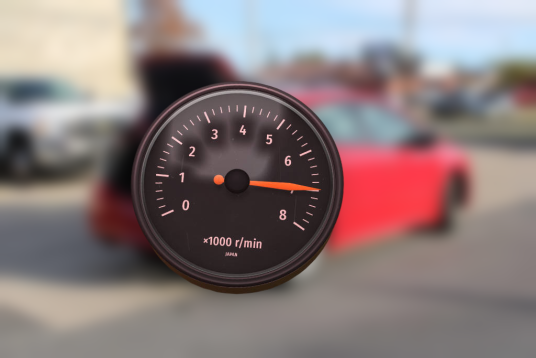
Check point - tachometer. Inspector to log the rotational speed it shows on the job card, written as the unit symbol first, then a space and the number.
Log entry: rpm 7000
